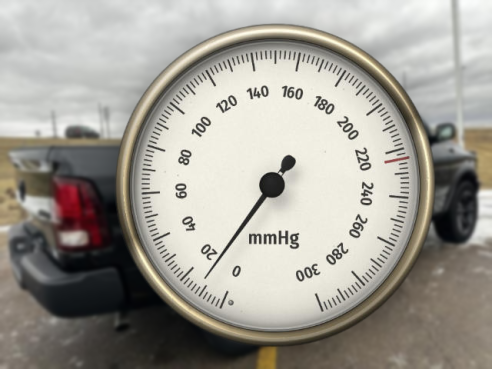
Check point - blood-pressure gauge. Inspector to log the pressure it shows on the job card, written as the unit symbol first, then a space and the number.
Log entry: mmHg 12
